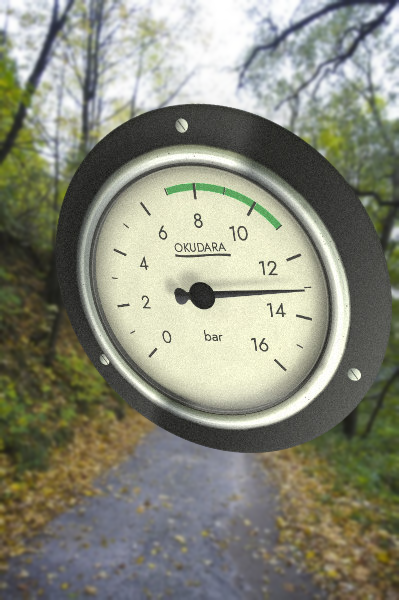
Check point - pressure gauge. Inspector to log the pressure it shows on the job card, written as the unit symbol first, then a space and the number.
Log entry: bar 13
